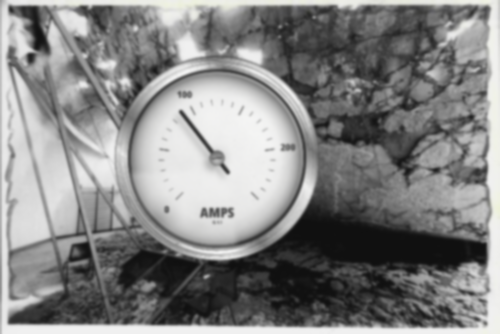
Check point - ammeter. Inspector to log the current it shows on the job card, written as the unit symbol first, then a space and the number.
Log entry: A 90
